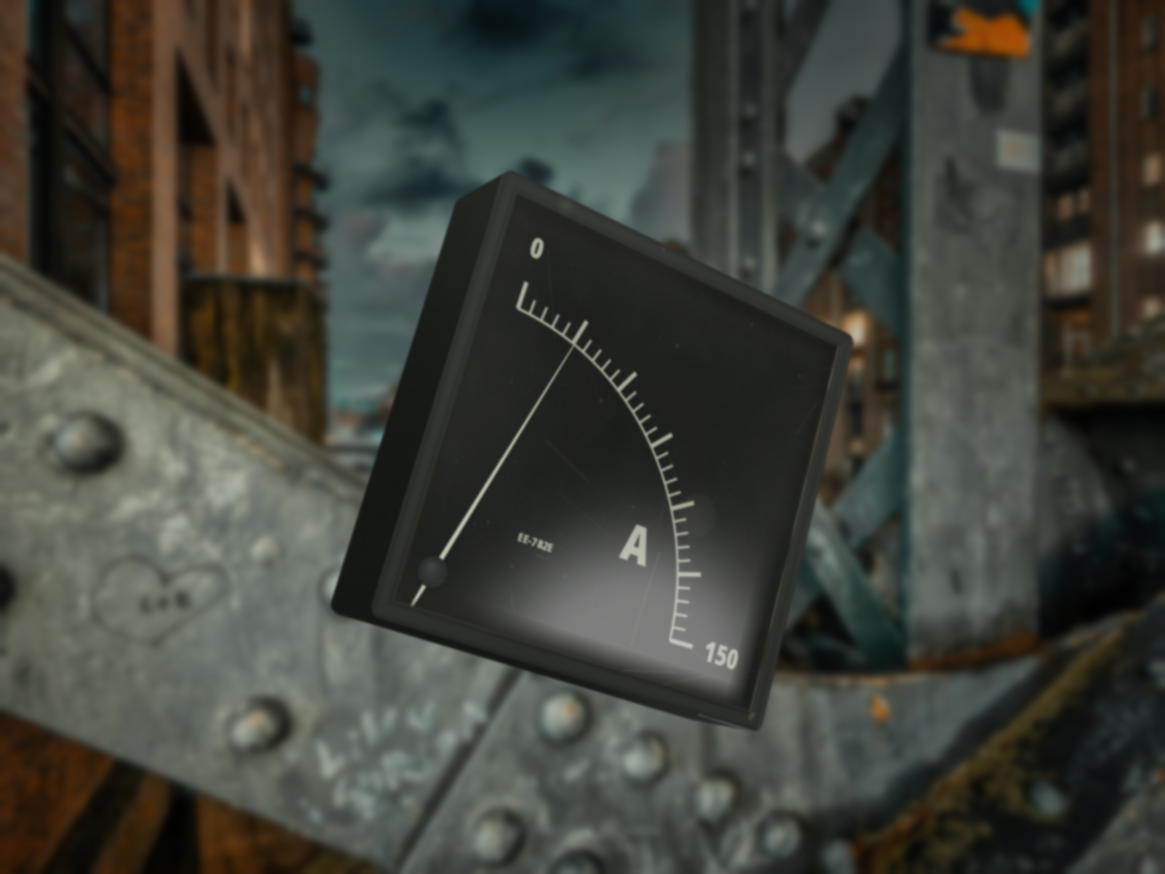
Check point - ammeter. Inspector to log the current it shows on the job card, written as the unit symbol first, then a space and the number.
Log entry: A 25
